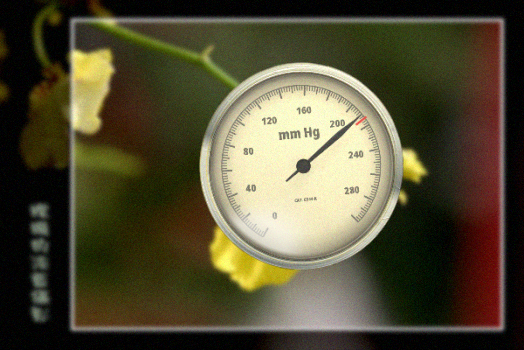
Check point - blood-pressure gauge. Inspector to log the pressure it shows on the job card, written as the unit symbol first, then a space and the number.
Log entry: mmHg 210
